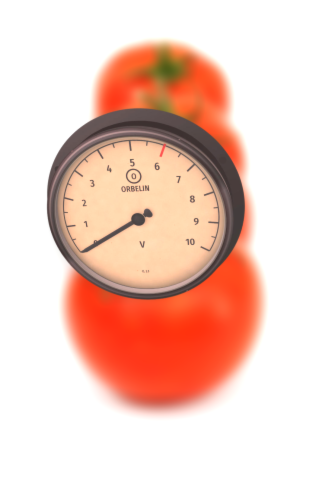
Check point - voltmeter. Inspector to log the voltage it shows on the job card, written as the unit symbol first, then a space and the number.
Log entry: V 0
